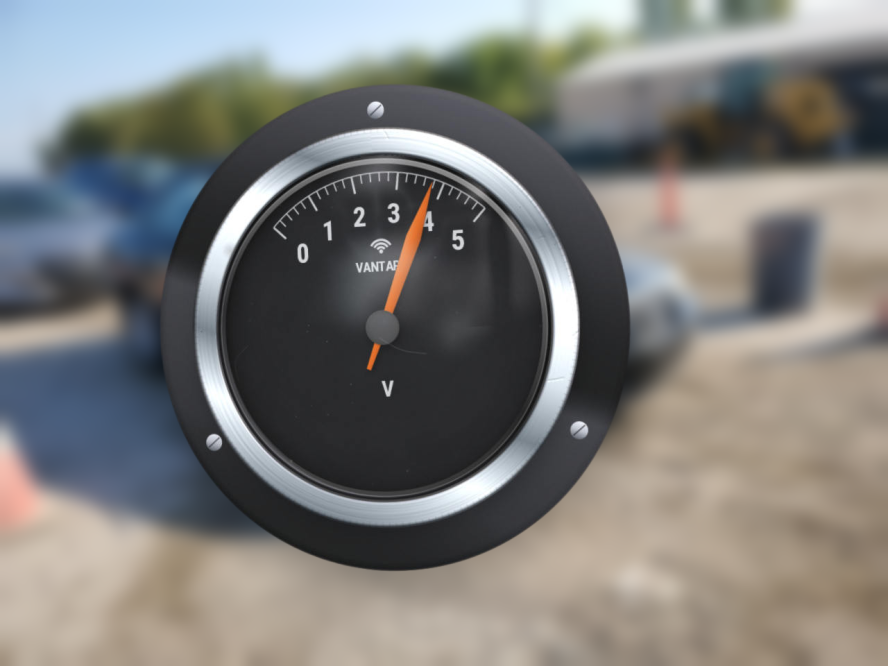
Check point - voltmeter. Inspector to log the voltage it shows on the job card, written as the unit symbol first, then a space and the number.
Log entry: V 3.8
